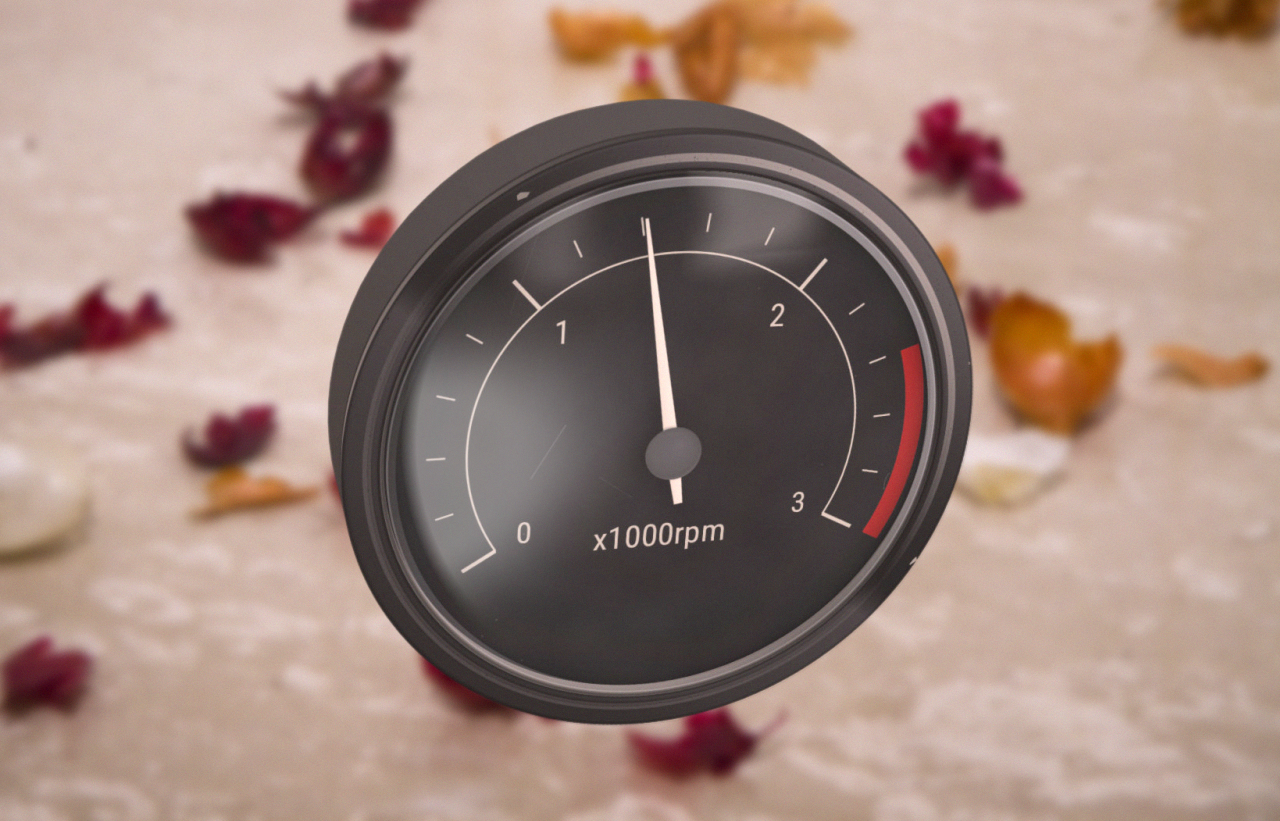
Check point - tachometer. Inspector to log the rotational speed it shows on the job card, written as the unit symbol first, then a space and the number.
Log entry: rpm 1400
